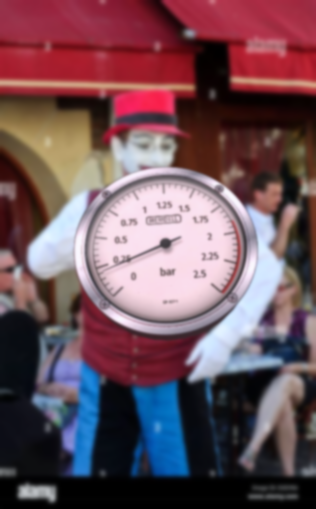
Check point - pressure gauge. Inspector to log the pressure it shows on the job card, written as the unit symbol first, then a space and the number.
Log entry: bar 0.2
